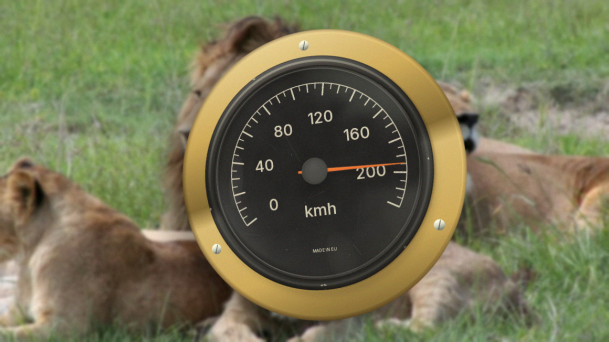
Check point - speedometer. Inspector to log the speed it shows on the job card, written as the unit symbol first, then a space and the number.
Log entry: km/h 195
